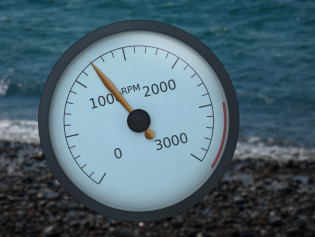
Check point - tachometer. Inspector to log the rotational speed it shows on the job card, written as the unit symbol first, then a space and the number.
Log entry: rpm 1200
